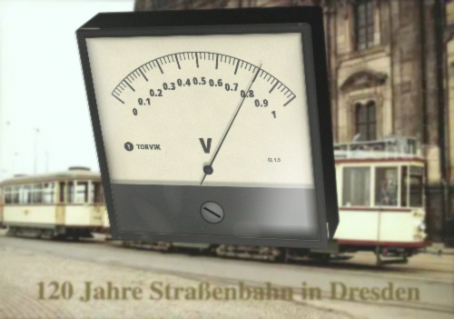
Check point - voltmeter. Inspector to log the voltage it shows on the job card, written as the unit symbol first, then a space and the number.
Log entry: V 0.8
